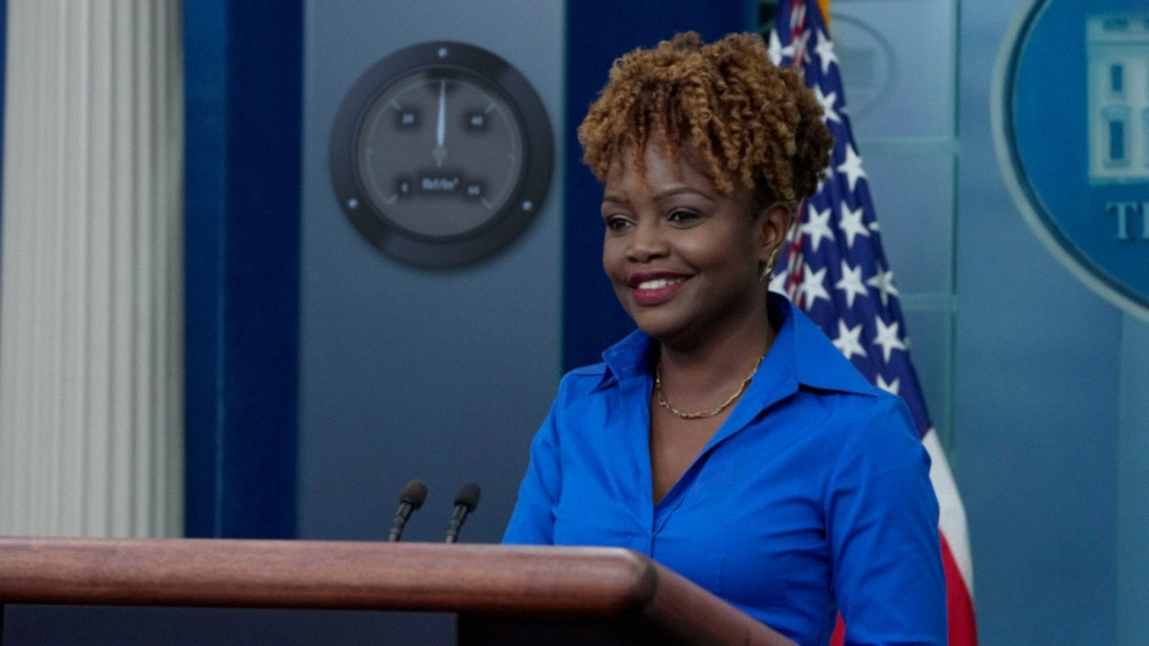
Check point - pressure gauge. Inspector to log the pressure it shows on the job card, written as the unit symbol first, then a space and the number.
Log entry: psi 30
